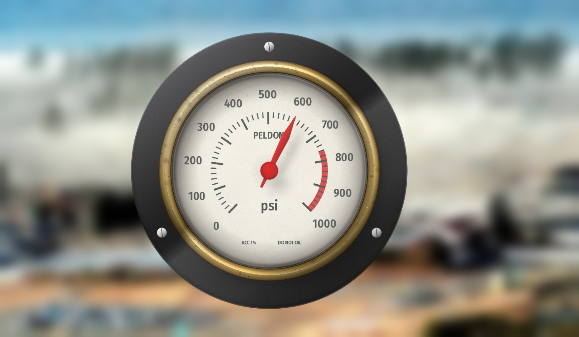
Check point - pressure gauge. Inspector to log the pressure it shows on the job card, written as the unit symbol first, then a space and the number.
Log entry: psi 600
